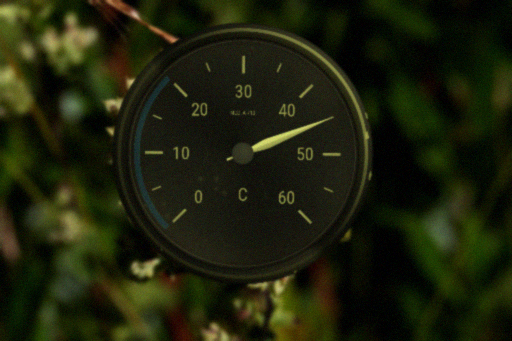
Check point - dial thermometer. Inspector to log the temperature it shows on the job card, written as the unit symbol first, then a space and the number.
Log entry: °C 45
